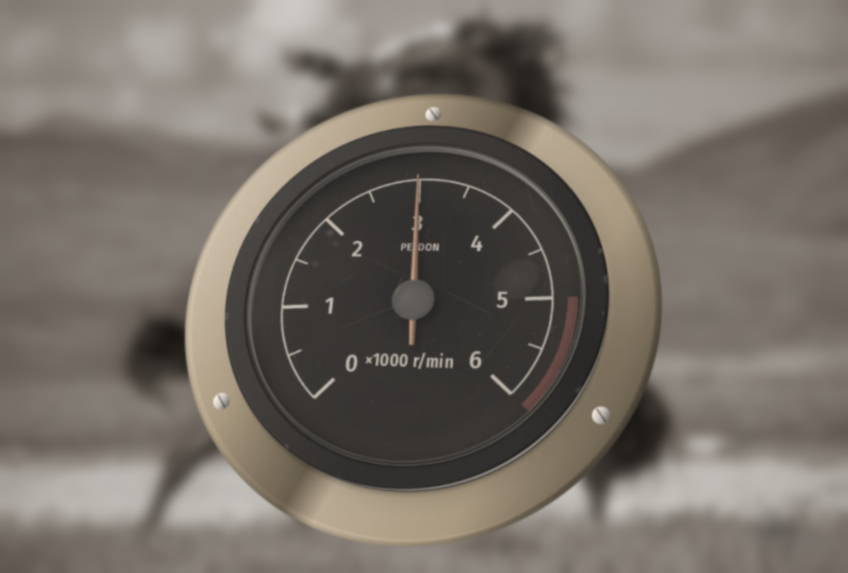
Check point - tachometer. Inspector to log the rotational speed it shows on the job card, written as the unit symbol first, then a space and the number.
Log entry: rpm 3000
